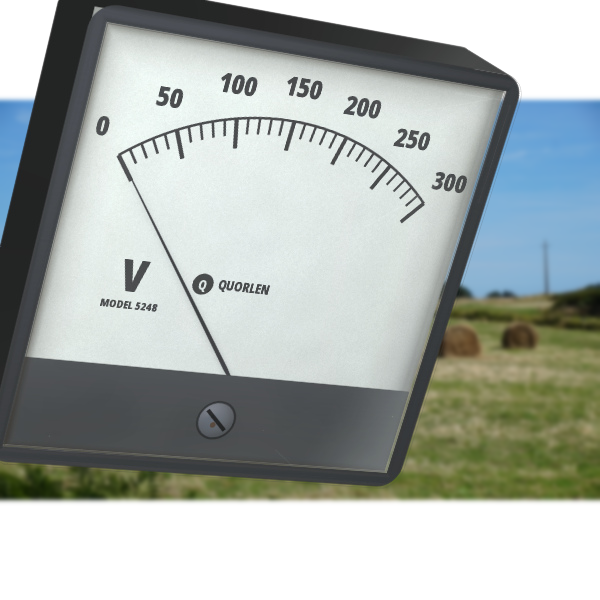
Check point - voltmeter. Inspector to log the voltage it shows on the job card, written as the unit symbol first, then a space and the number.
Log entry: V 0
